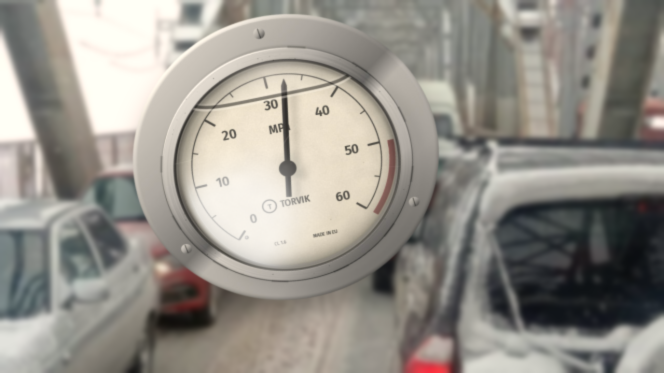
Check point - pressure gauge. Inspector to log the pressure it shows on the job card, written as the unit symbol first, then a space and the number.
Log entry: MPa 32.5
